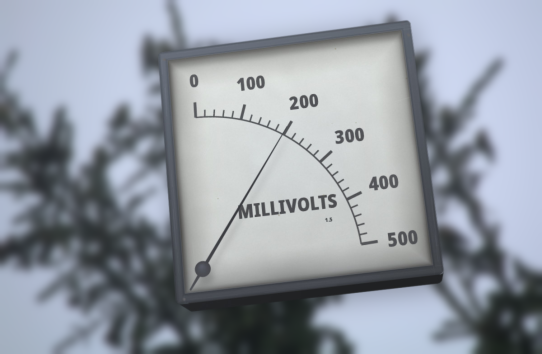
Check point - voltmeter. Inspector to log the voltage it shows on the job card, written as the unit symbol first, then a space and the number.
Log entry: mV 200
